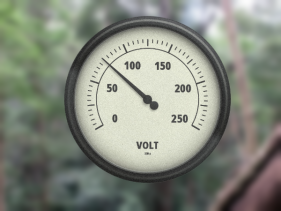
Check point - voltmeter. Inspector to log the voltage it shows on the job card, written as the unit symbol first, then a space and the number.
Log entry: V 75
